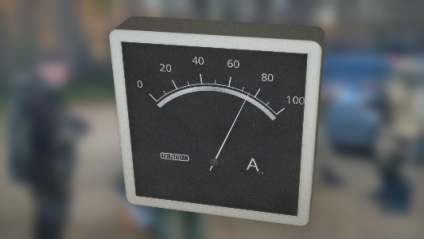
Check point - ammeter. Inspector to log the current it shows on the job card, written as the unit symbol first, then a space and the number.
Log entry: A 75
